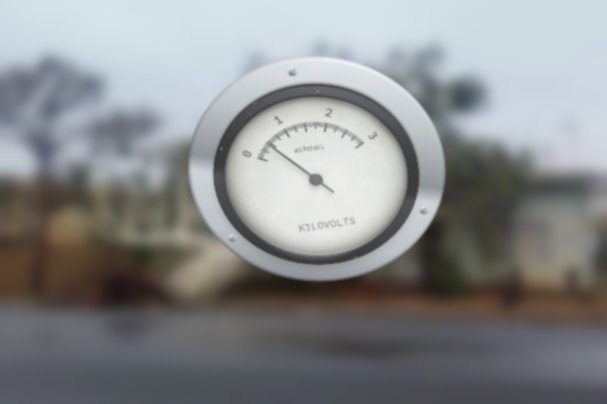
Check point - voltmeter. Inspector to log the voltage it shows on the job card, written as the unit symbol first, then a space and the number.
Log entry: kV 0.5
